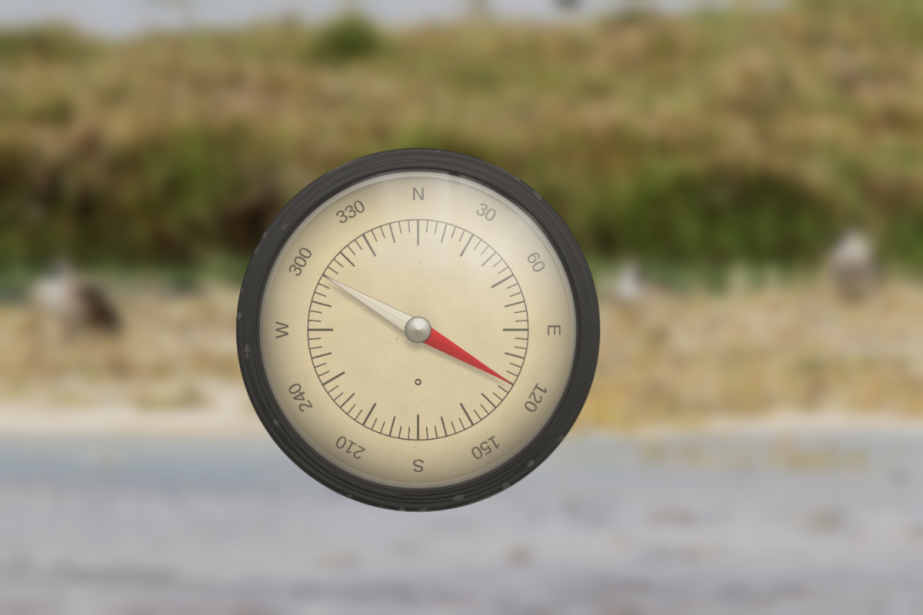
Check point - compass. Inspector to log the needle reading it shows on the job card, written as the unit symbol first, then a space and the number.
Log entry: ° 120
